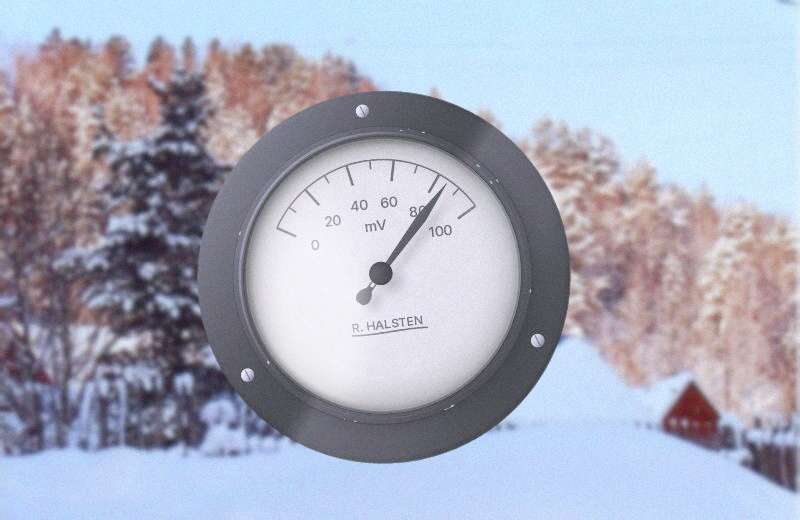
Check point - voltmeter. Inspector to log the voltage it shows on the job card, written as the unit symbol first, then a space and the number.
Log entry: mV 85
